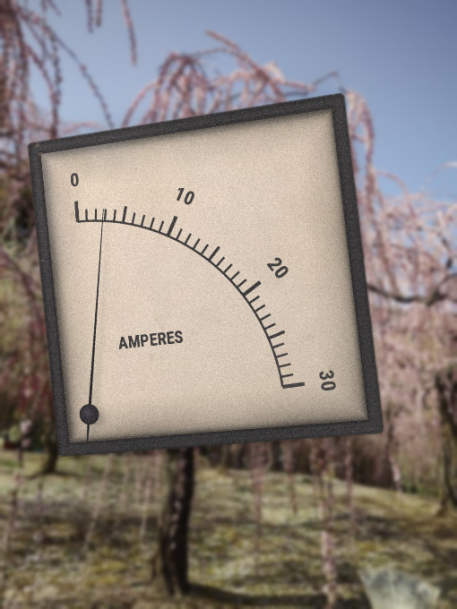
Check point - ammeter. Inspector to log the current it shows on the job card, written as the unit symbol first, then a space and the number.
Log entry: A 3
